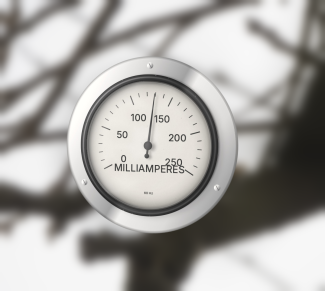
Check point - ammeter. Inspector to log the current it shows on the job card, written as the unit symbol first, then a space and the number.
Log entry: mA 130
